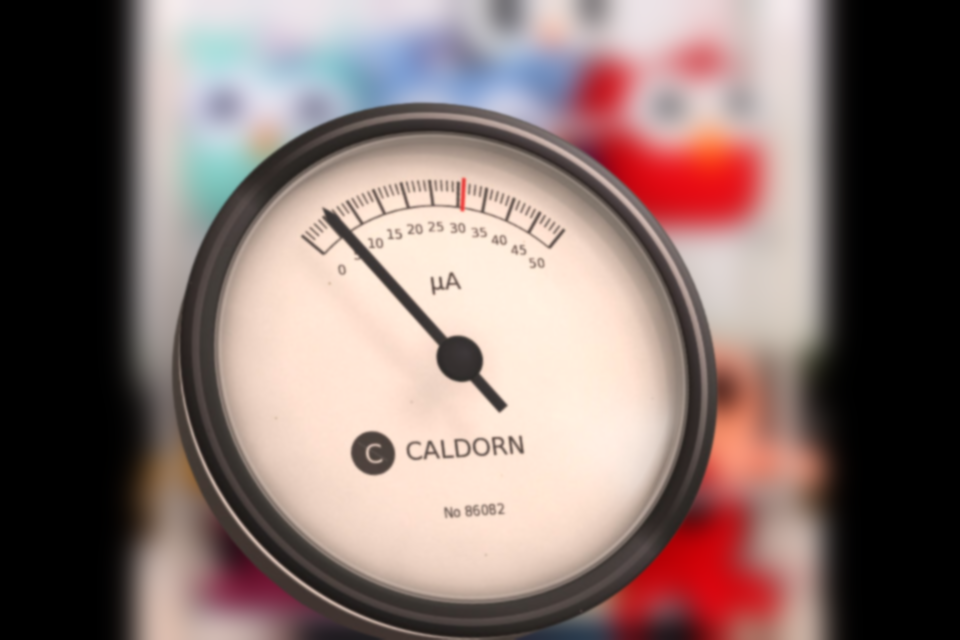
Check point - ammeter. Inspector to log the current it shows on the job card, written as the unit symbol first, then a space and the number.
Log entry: µA 5
